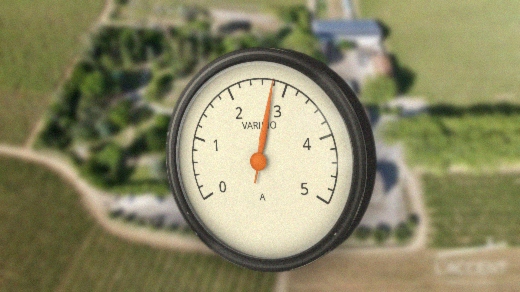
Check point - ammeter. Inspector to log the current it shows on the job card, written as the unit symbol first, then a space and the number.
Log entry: A 2.8
